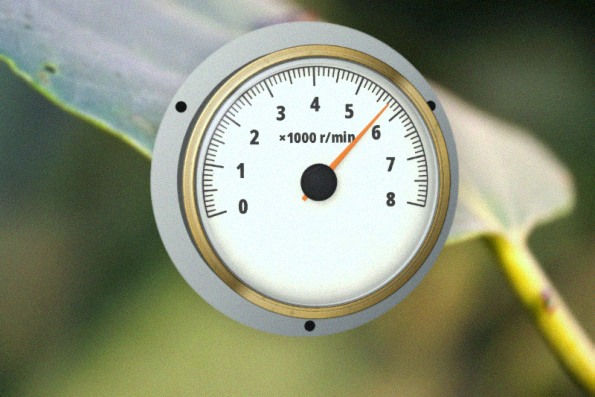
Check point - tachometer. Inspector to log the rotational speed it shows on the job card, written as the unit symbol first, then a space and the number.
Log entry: rpm 5700
